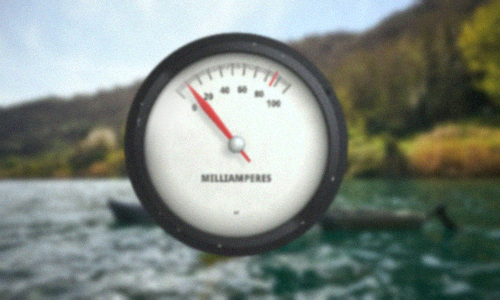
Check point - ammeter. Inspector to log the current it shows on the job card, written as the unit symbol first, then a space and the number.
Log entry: mA 10
